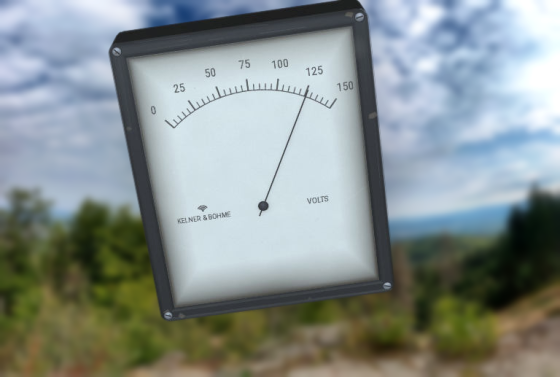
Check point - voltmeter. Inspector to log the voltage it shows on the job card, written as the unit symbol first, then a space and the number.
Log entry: V 125
